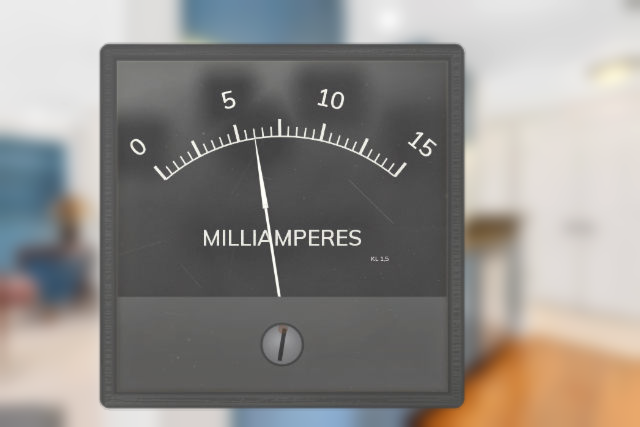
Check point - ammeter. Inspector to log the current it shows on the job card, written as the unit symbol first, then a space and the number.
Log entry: mA 6
